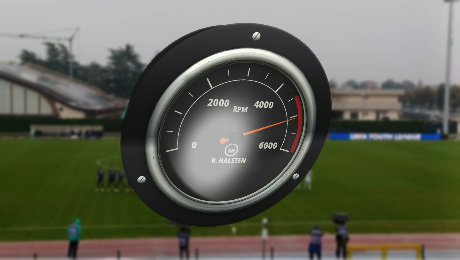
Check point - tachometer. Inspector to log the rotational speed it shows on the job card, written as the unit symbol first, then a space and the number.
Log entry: rpm 5000
